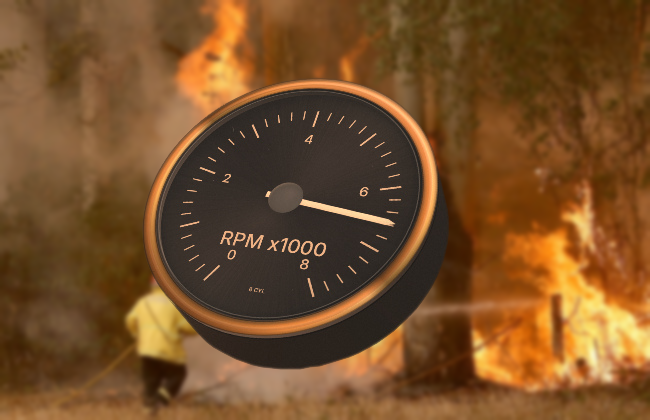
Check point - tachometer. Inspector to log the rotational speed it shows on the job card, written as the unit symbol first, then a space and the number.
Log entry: rpm 6600
